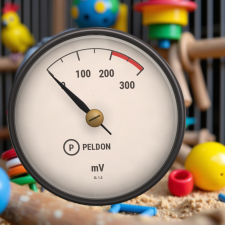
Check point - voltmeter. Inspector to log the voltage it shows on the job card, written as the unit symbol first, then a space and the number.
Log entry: mV 0
